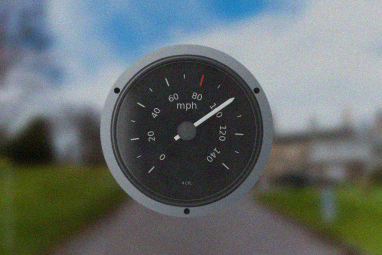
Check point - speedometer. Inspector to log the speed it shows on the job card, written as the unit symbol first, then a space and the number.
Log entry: mph 100
